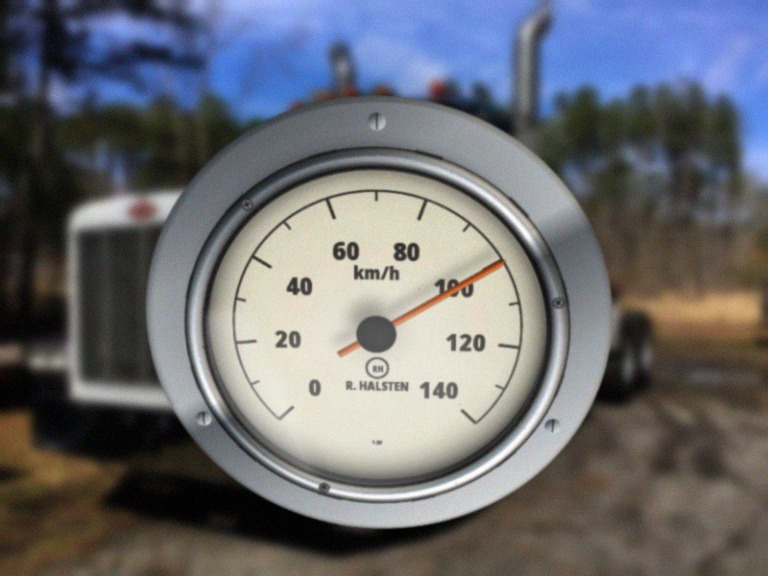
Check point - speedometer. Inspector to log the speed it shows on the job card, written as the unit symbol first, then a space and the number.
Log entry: km/h 100
